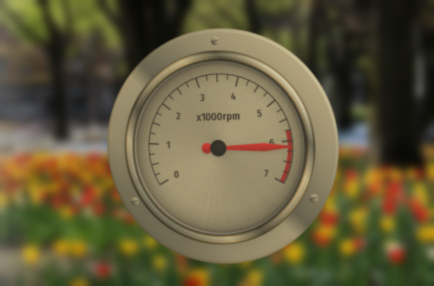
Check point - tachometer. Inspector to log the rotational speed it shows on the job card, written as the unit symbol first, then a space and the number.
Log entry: rpm 6125
